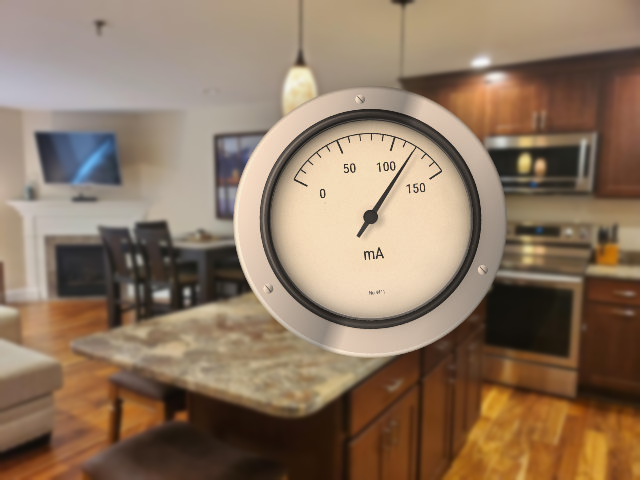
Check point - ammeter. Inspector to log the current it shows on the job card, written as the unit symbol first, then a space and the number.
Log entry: mA 120
